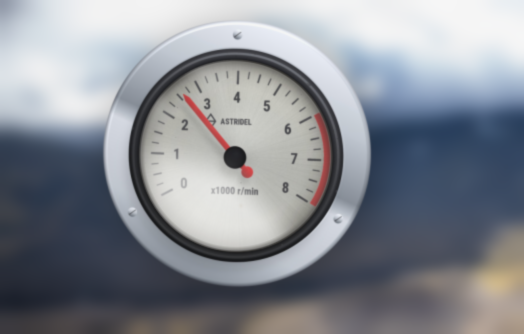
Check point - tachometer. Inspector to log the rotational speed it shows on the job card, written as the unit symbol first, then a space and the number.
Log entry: rpm 2625
